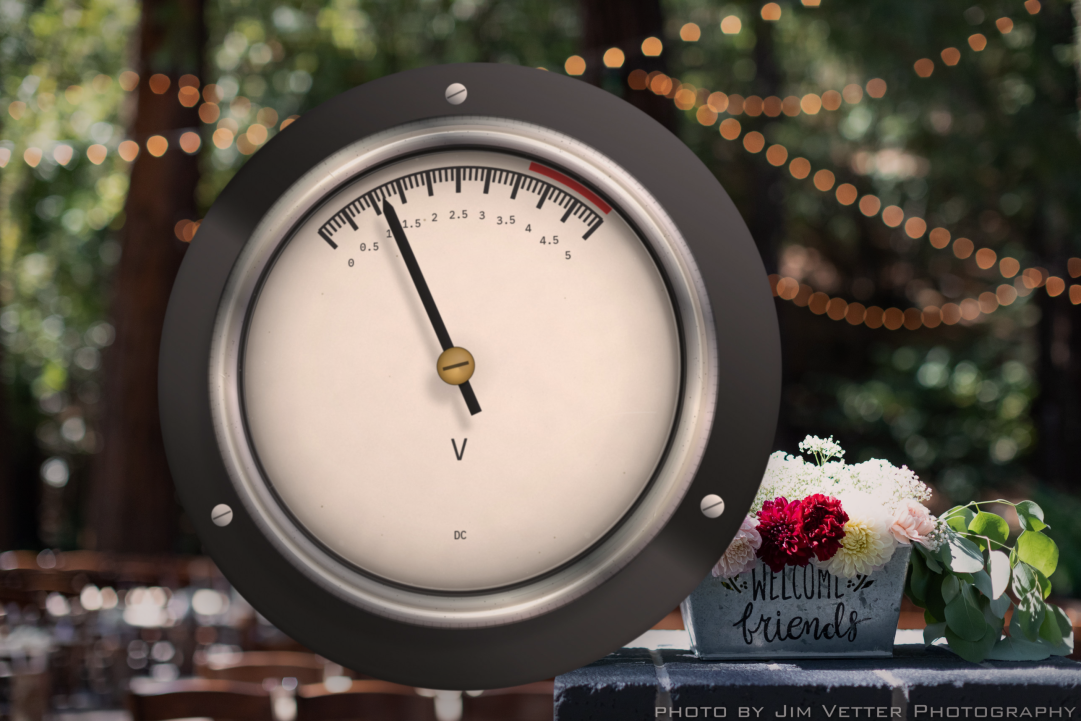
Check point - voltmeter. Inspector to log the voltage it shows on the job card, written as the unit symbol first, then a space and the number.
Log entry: V 1.2
